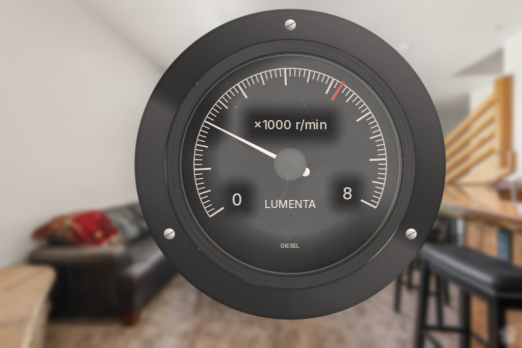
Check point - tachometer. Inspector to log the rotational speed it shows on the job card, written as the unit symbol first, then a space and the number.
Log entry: rpm 2000
